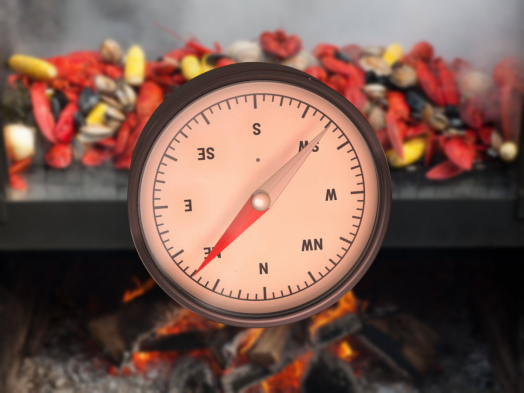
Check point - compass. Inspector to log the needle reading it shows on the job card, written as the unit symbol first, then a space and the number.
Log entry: ° 45
